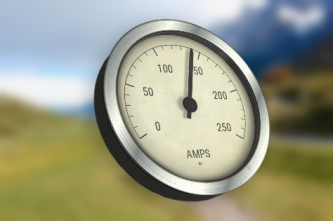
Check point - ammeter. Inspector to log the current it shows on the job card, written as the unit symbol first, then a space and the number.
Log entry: A 140
